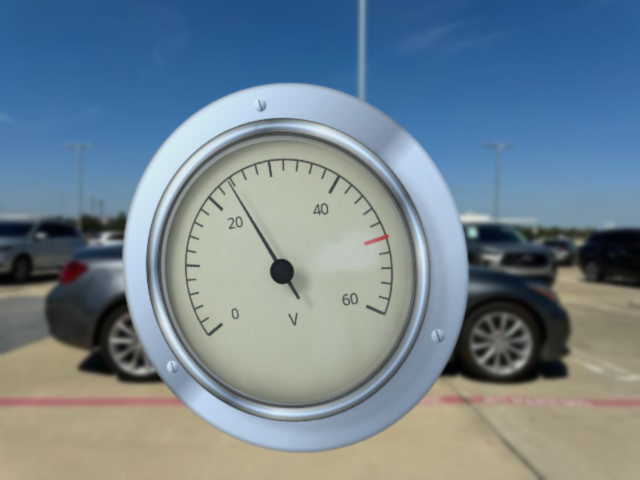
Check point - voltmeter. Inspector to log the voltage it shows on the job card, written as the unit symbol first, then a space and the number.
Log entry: V 24
